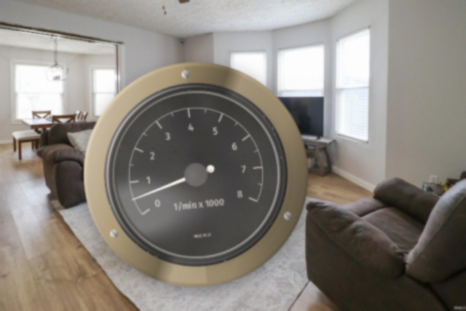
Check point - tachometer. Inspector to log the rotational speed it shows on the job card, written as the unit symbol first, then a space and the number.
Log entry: rpm 500
